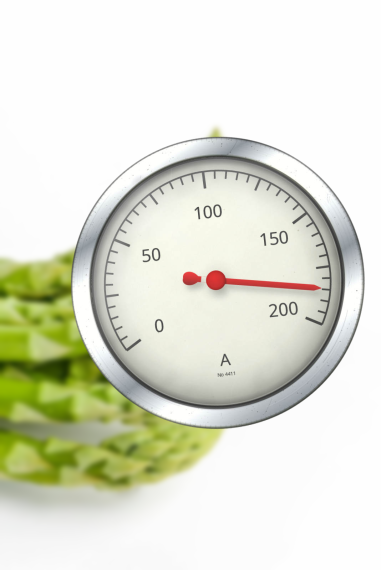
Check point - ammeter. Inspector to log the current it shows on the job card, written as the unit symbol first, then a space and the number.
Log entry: A 185
